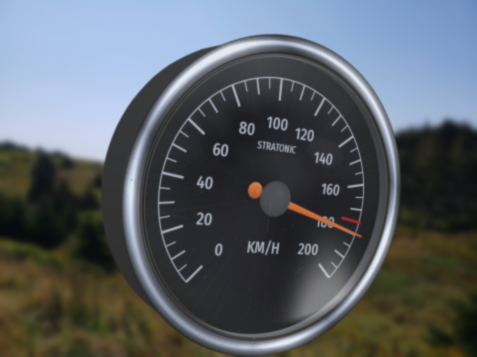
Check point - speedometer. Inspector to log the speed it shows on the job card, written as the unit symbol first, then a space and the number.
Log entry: km/h 180
